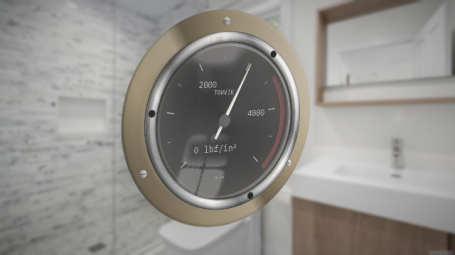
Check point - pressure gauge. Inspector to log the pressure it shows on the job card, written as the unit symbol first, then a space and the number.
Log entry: psi 3000
